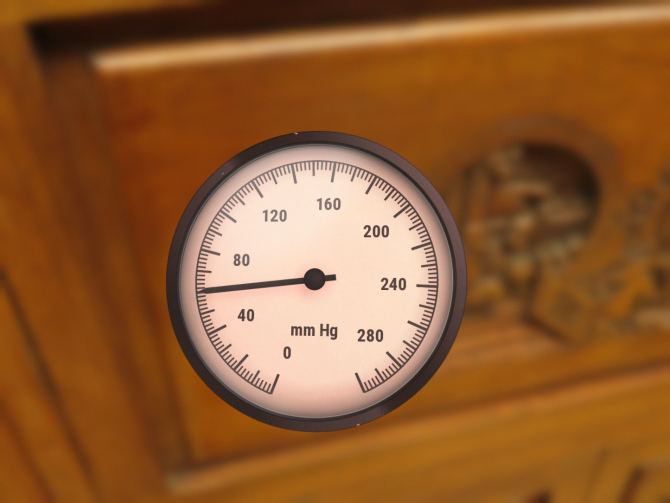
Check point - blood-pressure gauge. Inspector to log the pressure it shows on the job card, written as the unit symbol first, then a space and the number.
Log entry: mmHg 60
